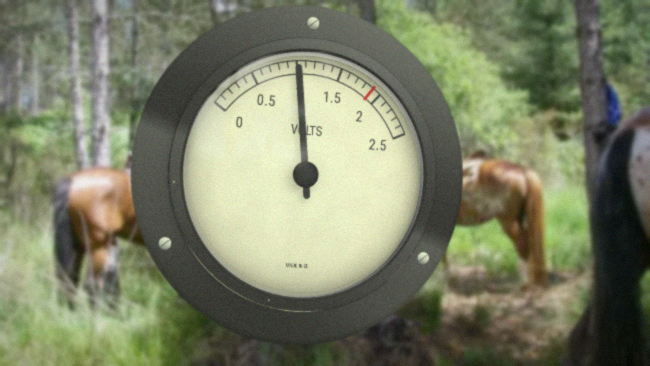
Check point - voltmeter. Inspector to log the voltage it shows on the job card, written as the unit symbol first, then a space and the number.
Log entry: V 1
